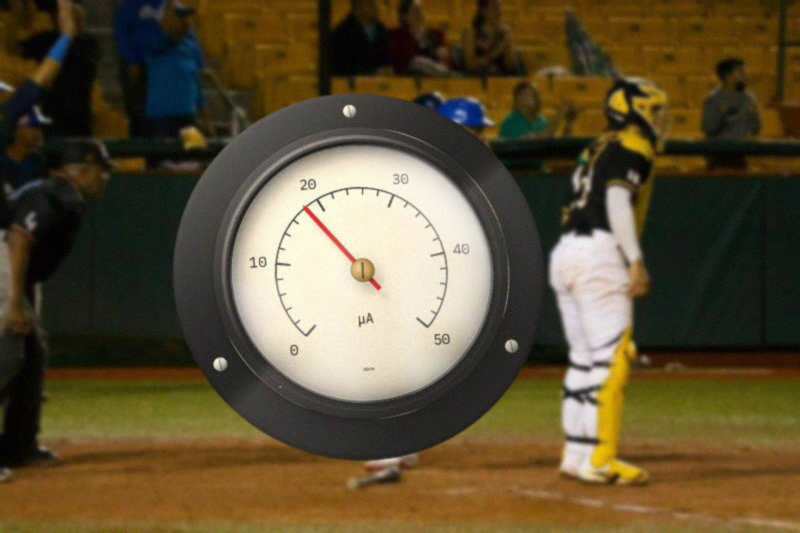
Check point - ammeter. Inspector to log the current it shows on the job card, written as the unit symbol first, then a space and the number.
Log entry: µA 18
